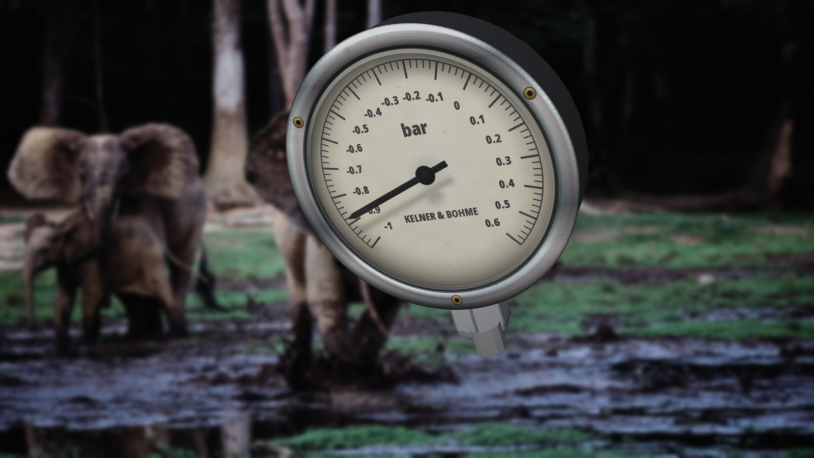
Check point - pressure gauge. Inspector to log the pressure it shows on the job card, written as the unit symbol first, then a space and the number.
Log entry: bar -0.88
